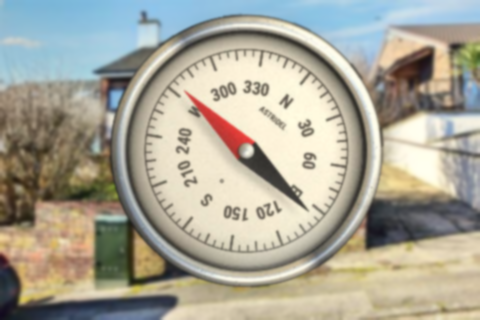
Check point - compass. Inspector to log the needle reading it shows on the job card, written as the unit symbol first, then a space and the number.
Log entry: ° 275
